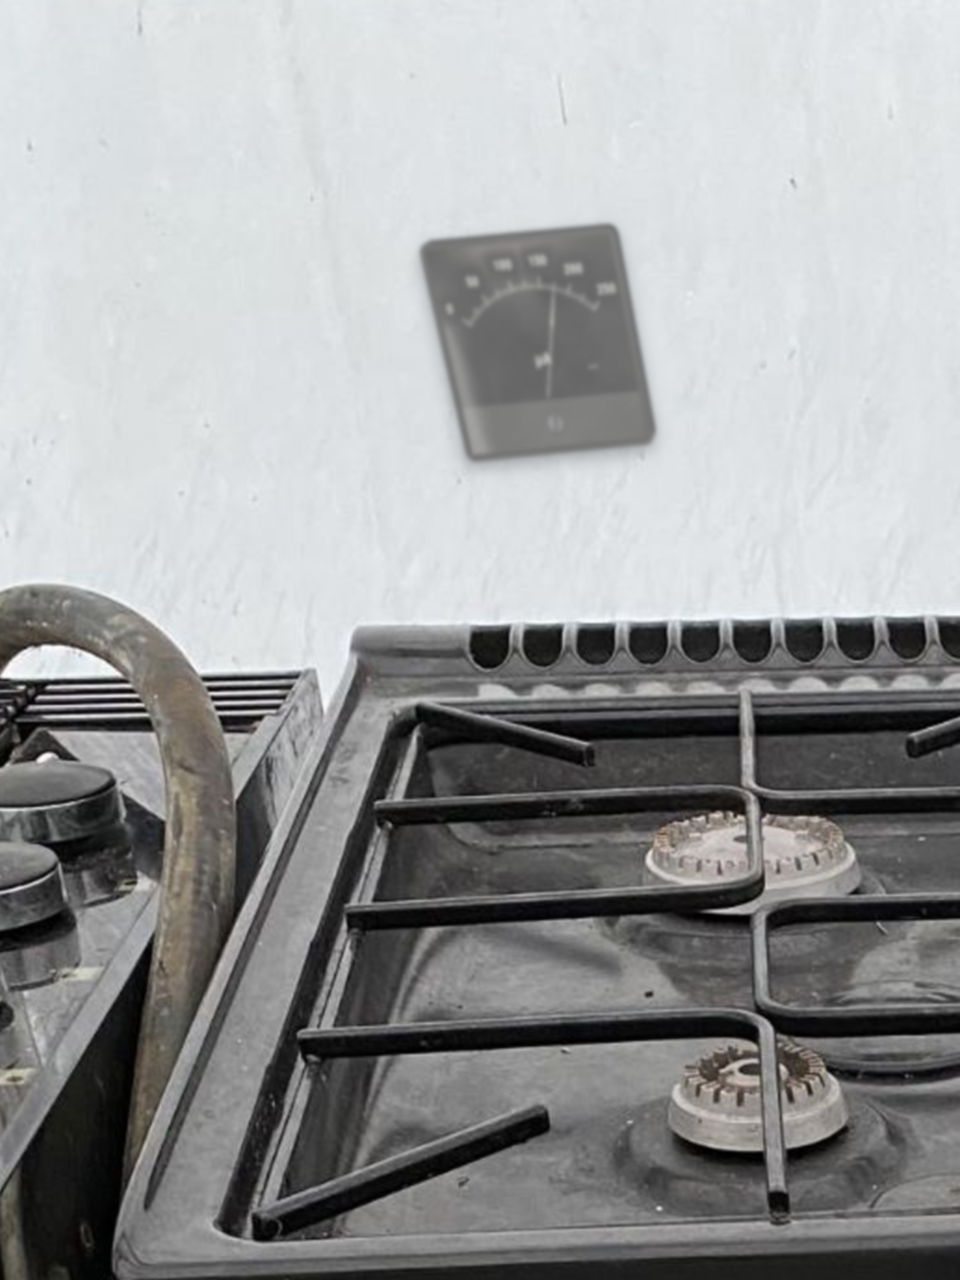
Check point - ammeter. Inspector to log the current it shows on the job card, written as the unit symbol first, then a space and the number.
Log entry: µA 175
